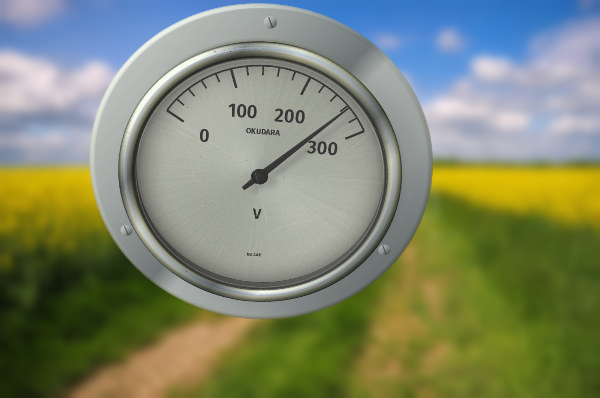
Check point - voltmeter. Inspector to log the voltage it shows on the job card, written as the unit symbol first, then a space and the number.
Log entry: V 260
